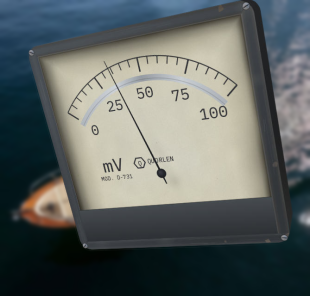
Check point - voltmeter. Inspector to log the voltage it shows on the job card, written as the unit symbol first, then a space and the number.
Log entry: mV 35
